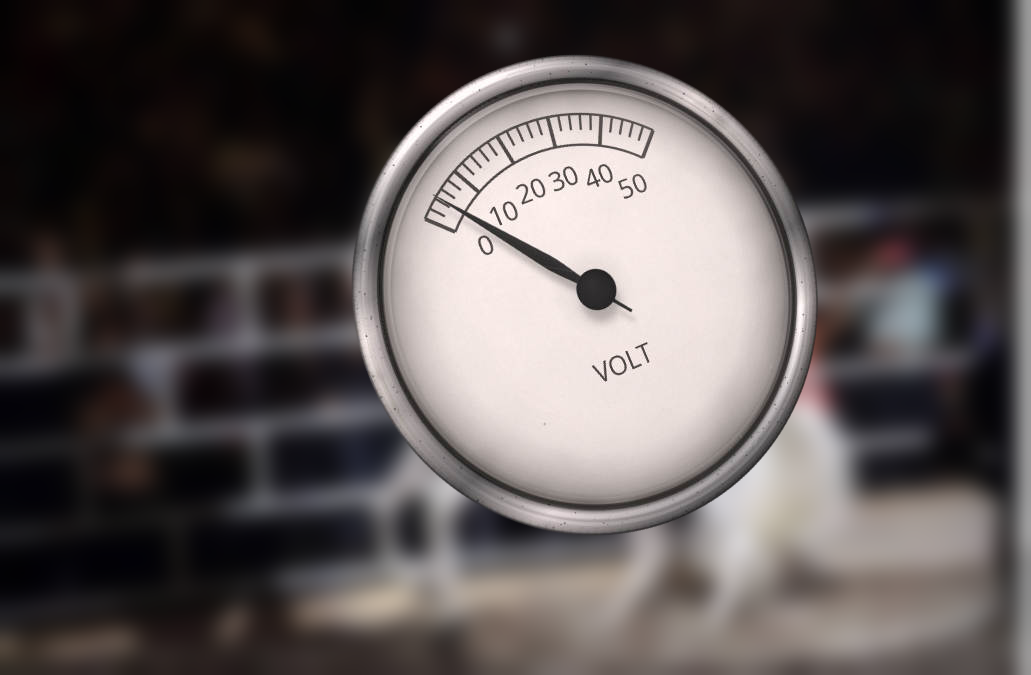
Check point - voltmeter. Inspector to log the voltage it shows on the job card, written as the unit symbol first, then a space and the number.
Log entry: V 4
